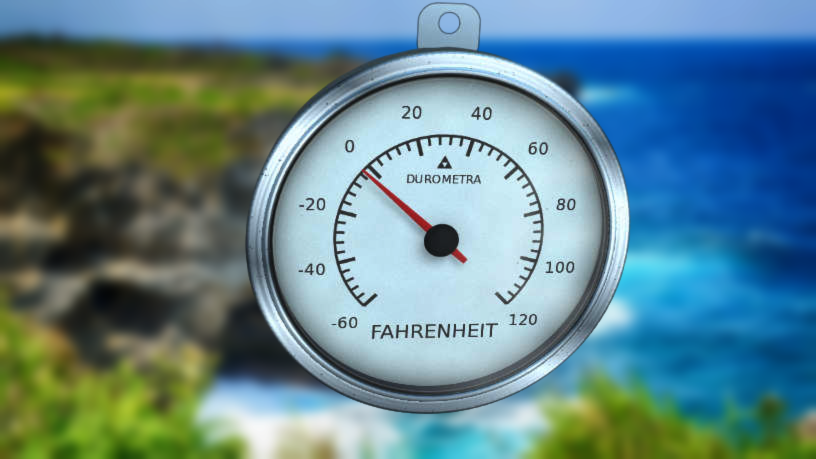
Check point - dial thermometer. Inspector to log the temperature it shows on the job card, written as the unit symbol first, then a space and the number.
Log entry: °F -2
